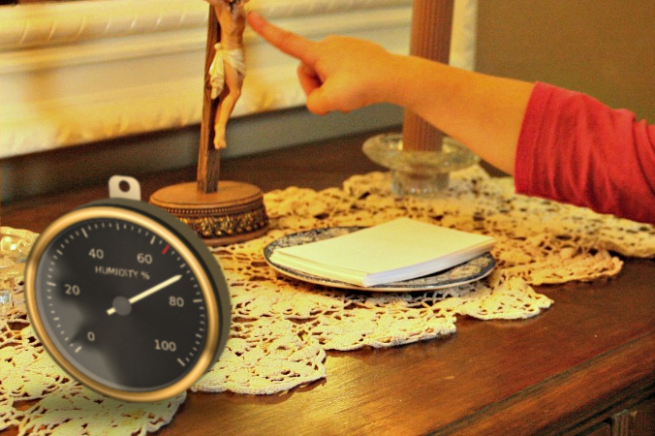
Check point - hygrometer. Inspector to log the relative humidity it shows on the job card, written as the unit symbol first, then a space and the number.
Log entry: % 72
